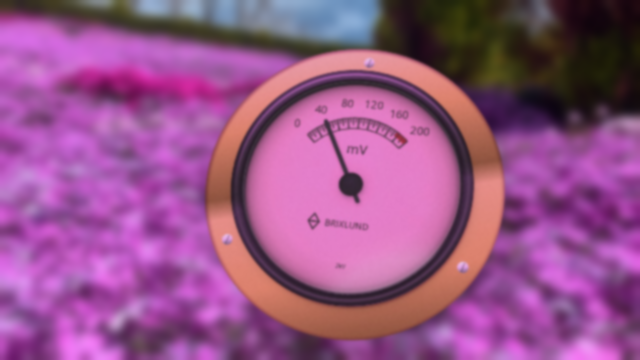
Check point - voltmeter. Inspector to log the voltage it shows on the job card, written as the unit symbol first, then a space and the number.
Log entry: mV 40
